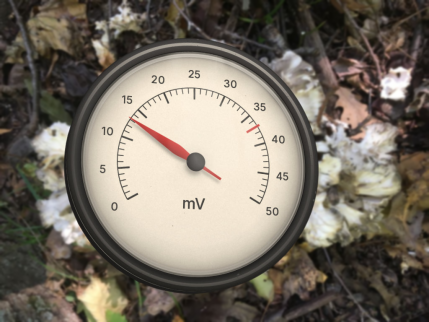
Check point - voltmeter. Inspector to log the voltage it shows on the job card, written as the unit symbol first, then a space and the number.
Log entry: mV 13
